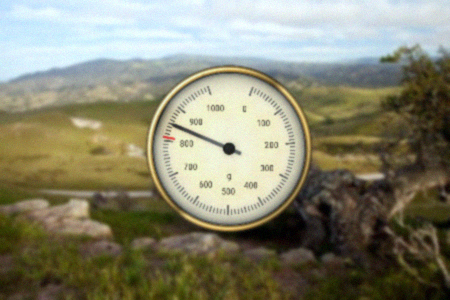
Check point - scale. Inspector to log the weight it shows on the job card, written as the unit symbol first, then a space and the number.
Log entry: g 850
